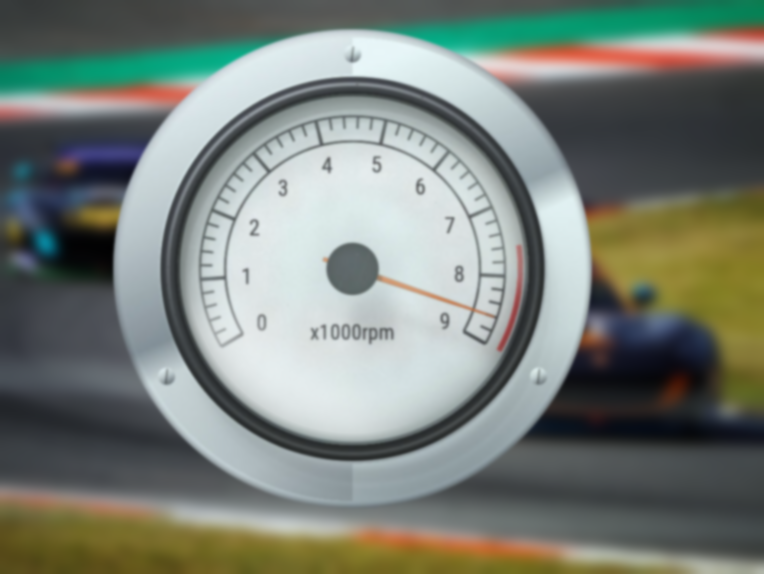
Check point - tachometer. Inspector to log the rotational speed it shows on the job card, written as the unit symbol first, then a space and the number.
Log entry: rpm 8600
